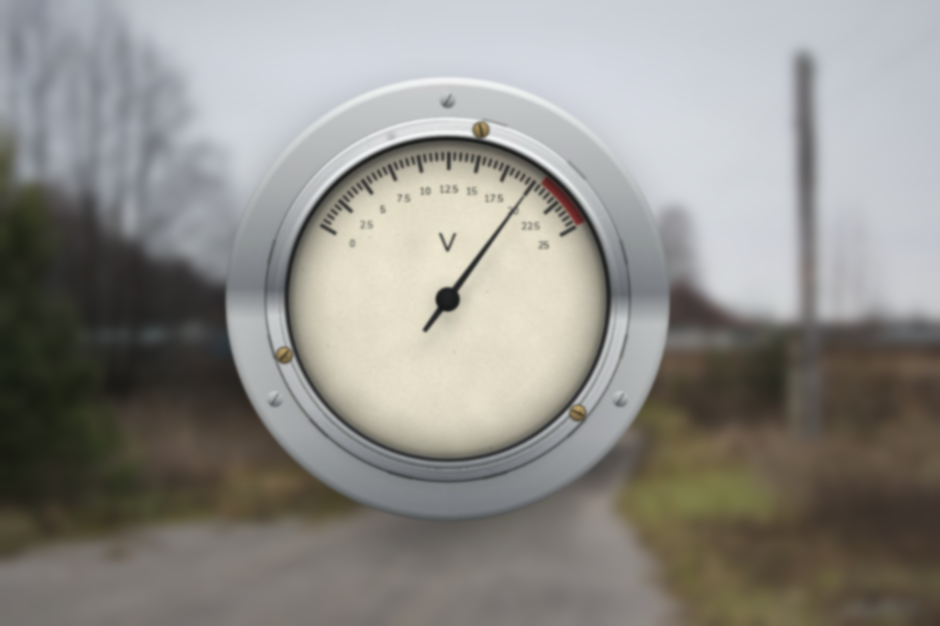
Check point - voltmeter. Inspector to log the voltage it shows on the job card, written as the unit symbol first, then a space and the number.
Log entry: V 20
